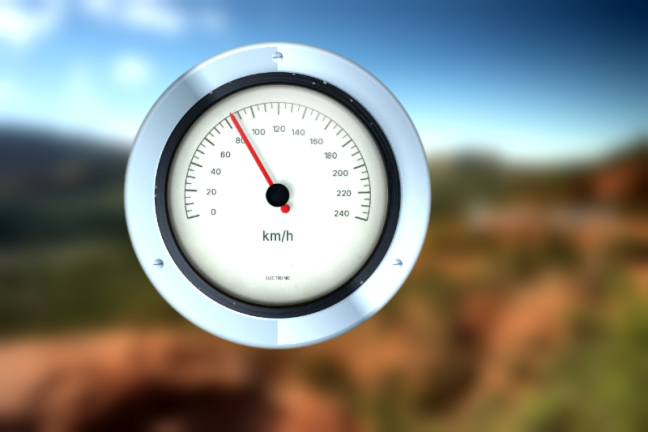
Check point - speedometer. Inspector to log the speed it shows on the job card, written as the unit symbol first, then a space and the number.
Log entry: km/h 85
